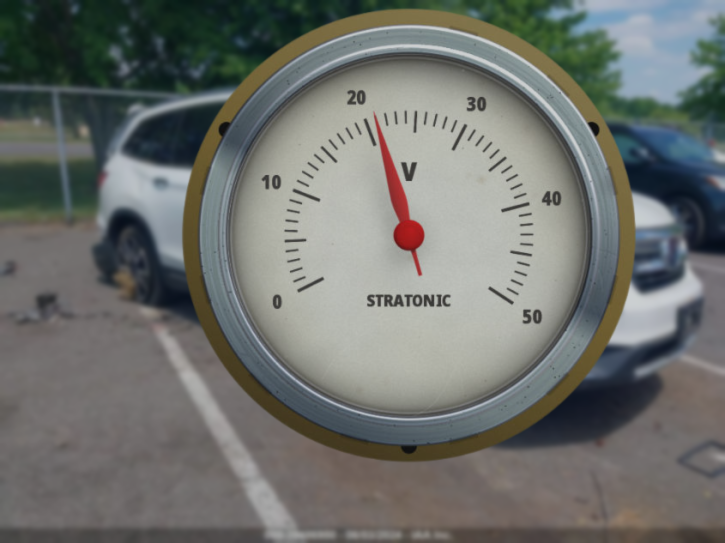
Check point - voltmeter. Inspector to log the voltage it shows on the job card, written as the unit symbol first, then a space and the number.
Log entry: V 21
